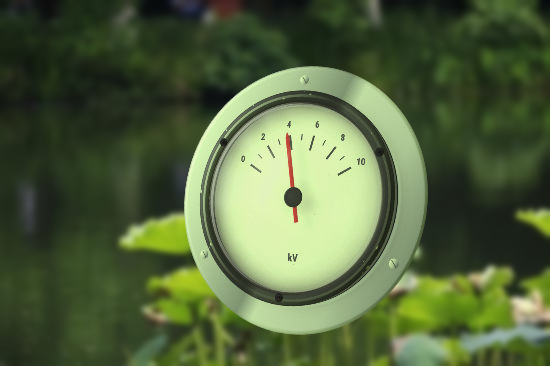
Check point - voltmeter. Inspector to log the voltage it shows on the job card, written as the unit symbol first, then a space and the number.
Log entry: kV 4
